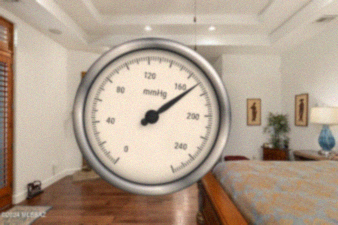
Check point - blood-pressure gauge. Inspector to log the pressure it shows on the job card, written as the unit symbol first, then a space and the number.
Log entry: mmHg 170
